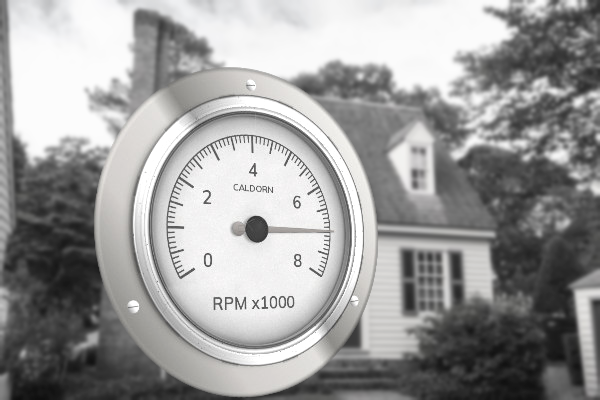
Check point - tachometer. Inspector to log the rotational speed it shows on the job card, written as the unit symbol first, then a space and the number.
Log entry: rpm 7000
